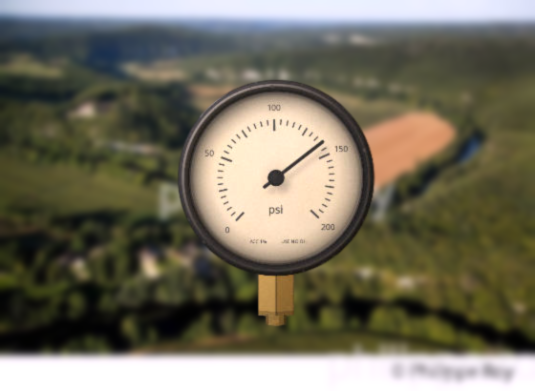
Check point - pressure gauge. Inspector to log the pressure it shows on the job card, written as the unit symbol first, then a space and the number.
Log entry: psi 140
